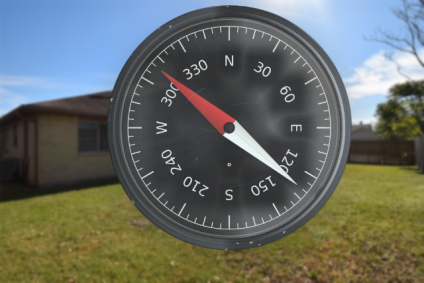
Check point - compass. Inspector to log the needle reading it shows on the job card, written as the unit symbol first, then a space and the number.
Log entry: ° 310
